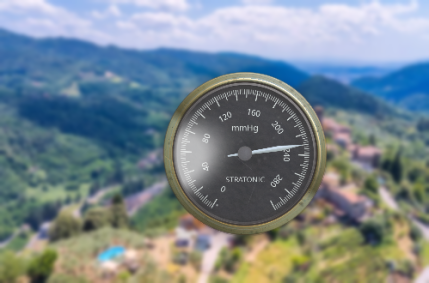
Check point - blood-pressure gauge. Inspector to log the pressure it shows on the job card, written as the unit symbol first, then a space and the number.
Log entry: mmHg 230
